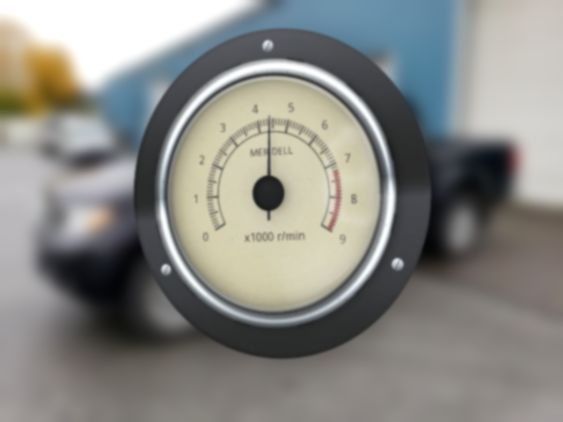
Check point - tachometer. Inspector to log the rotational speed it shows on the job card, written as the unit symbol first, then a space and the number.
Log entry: rpm 4500
